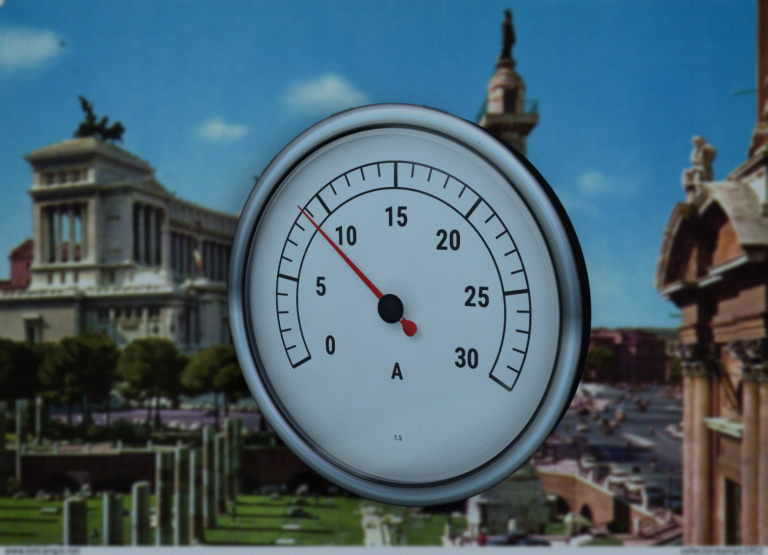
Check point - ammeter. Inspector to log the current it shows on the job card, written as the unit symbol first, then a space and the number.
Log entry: A 9
